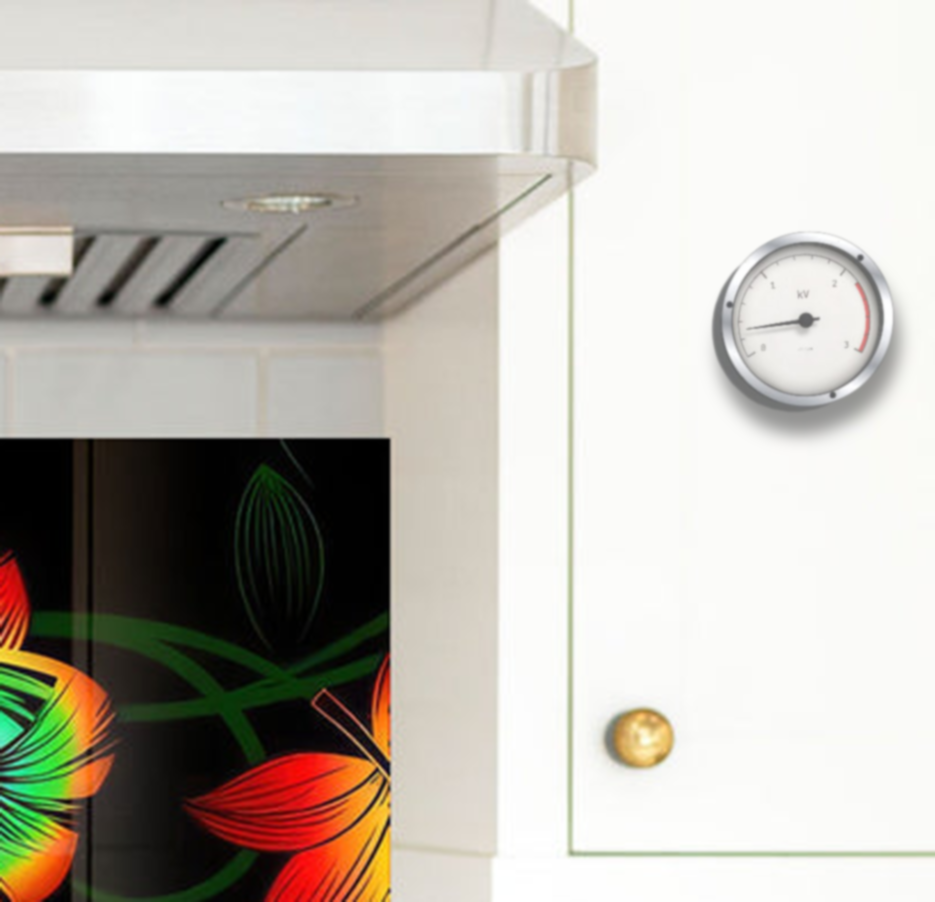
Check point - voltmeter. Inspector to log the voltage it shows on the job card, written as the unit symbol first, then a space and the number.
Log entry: kV 0.3
